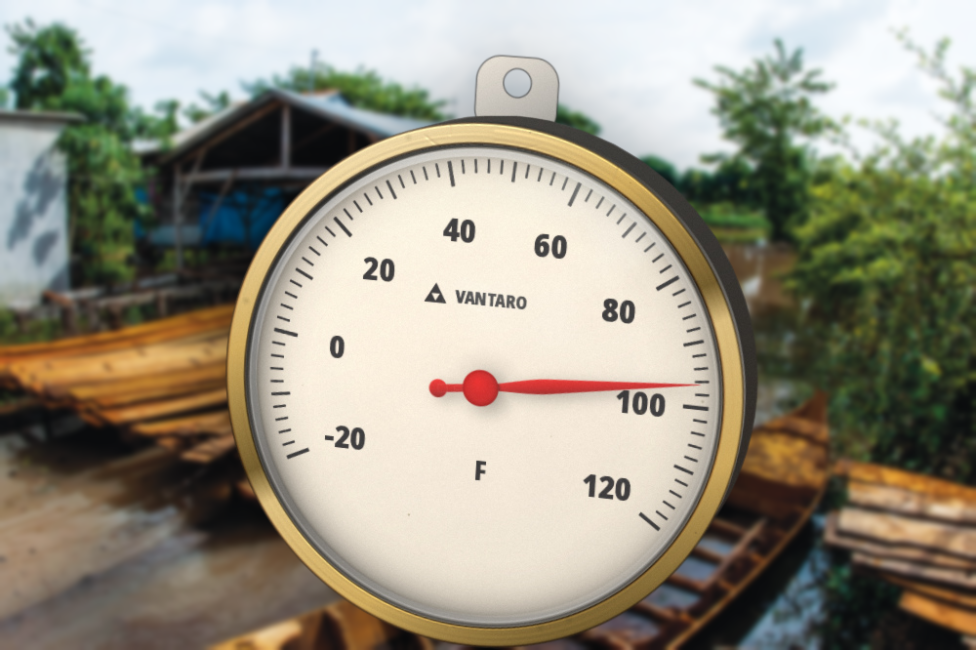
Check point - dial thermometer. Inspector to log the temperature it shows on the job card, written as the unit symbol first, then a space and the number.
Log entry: °F 96
